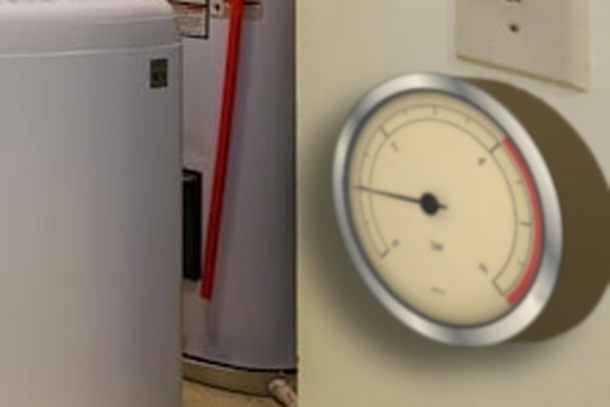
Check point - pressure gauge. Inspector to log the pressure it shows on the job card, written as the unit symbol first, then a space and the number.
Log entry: bar 1
